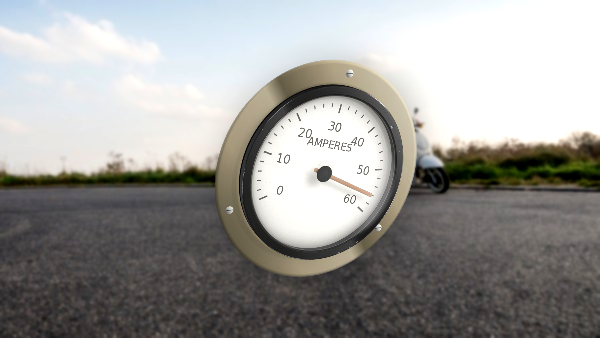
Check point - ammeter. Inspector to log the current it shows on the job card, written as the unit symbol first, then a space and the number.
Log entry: A 56
